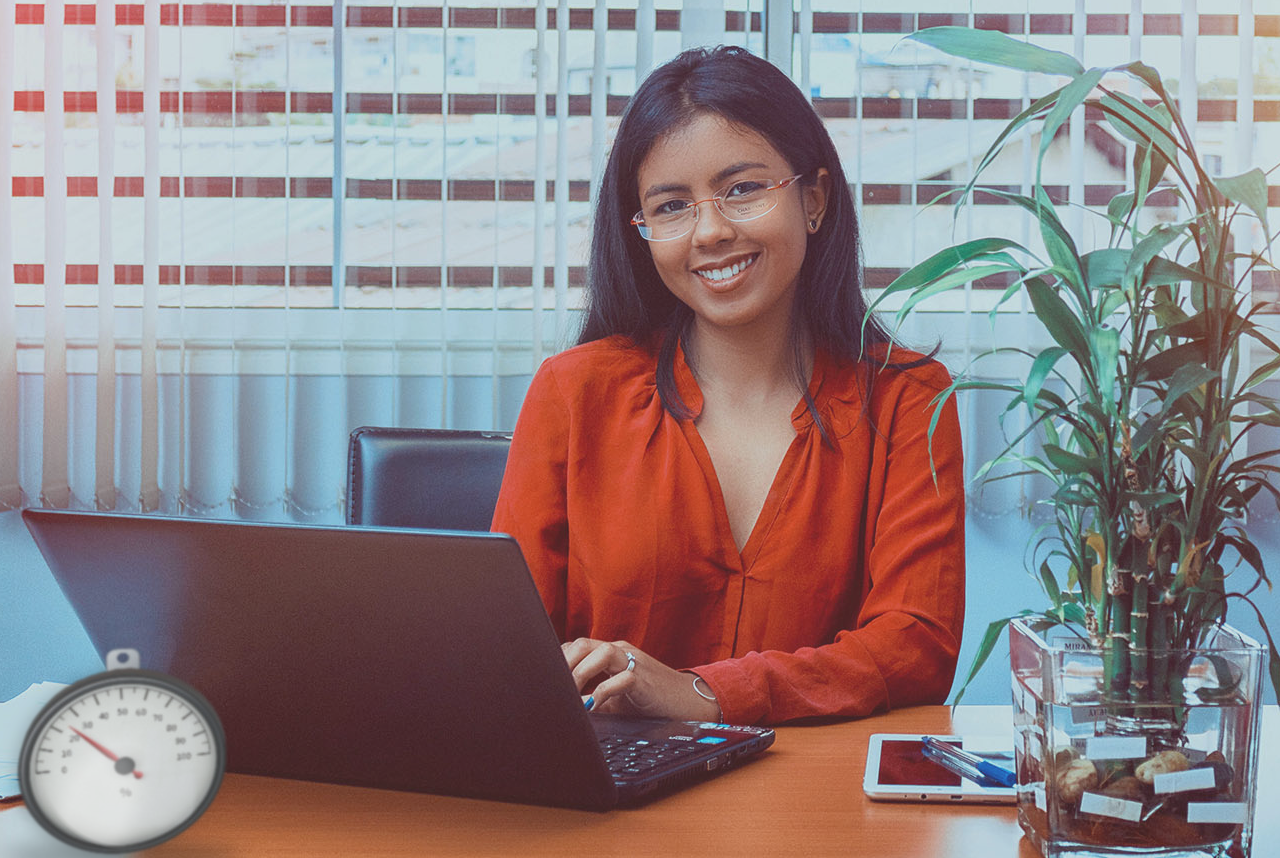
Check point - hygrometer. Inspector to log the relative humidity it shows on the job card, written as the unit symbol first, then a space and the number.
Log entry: % 25
